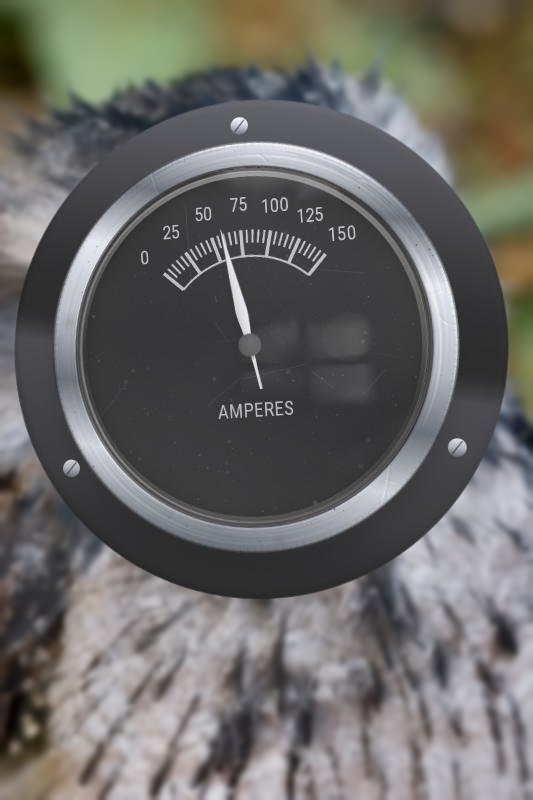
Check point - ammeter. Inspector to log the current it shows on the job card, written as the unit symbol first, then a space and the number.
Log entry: A 60
